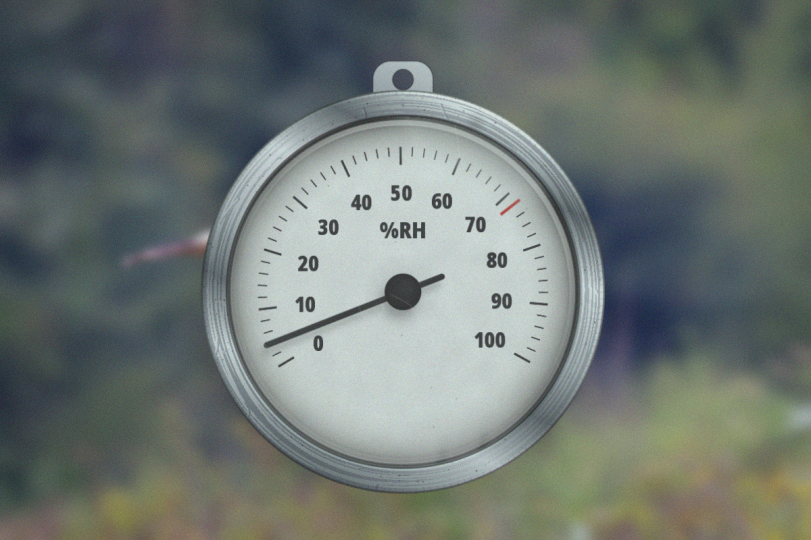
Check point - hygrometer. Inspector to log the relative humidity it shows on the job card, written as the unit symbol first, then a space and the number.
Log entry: % 4
